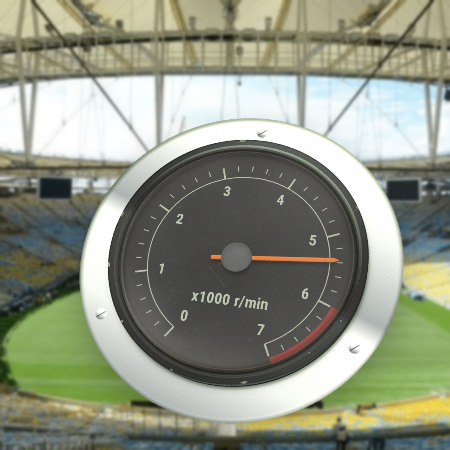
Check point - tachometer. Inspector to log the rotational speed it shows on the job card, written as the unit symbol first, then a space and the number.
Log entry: rpm 5400
